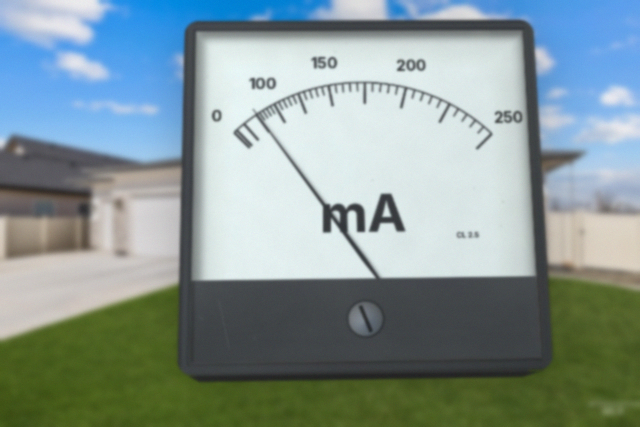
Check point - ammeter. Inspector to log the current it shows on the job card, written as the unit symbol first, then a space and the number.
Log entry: mA 75
